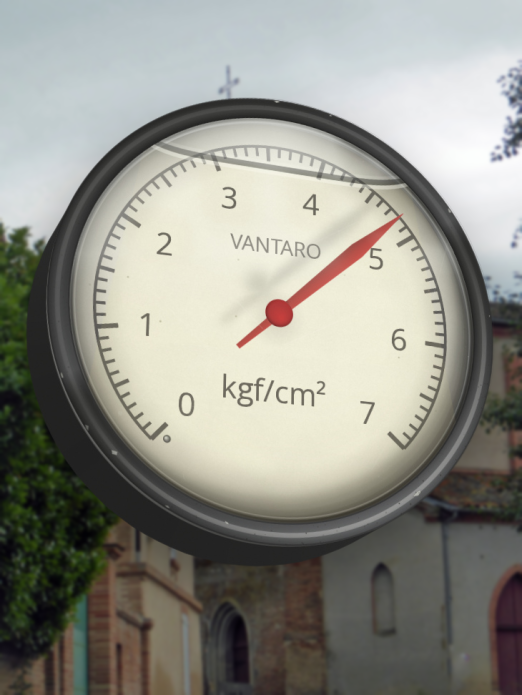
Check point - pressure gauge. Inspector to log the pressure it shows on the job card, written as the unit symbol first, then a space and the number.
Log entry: kg/cm² 4.8
